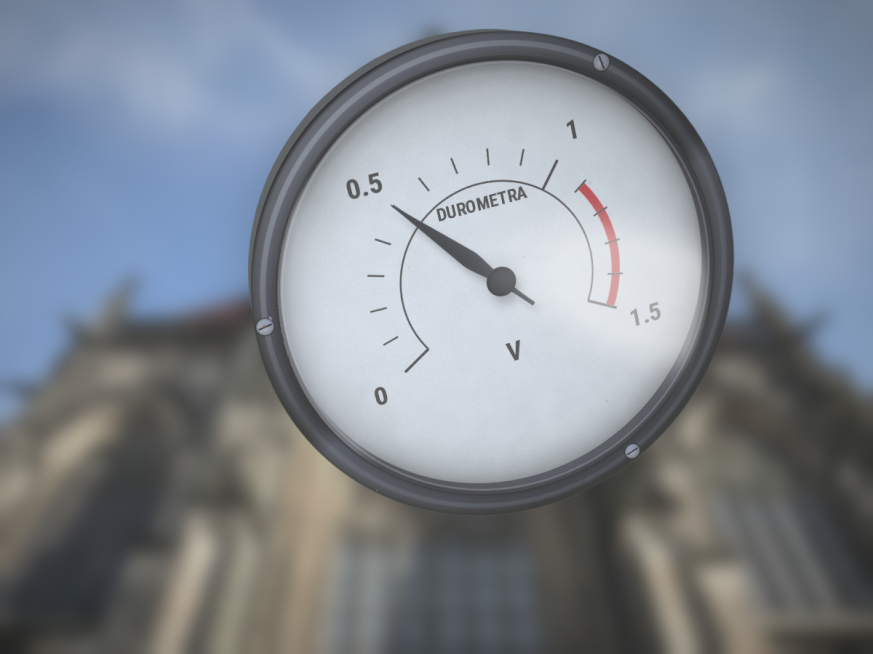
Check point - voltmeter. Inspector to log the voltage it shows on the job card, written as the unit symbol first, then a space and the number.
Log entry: V 0.5
